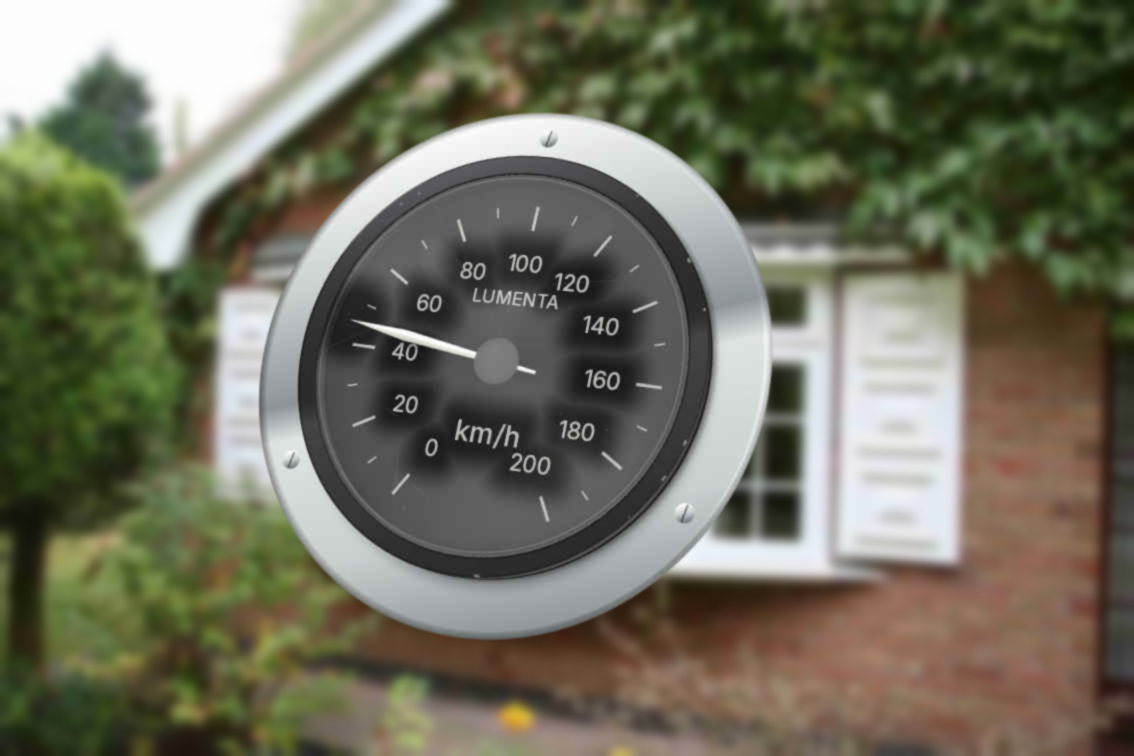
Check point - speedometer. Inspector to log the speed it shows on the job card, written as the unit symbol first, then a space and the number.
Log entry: km/h 45
